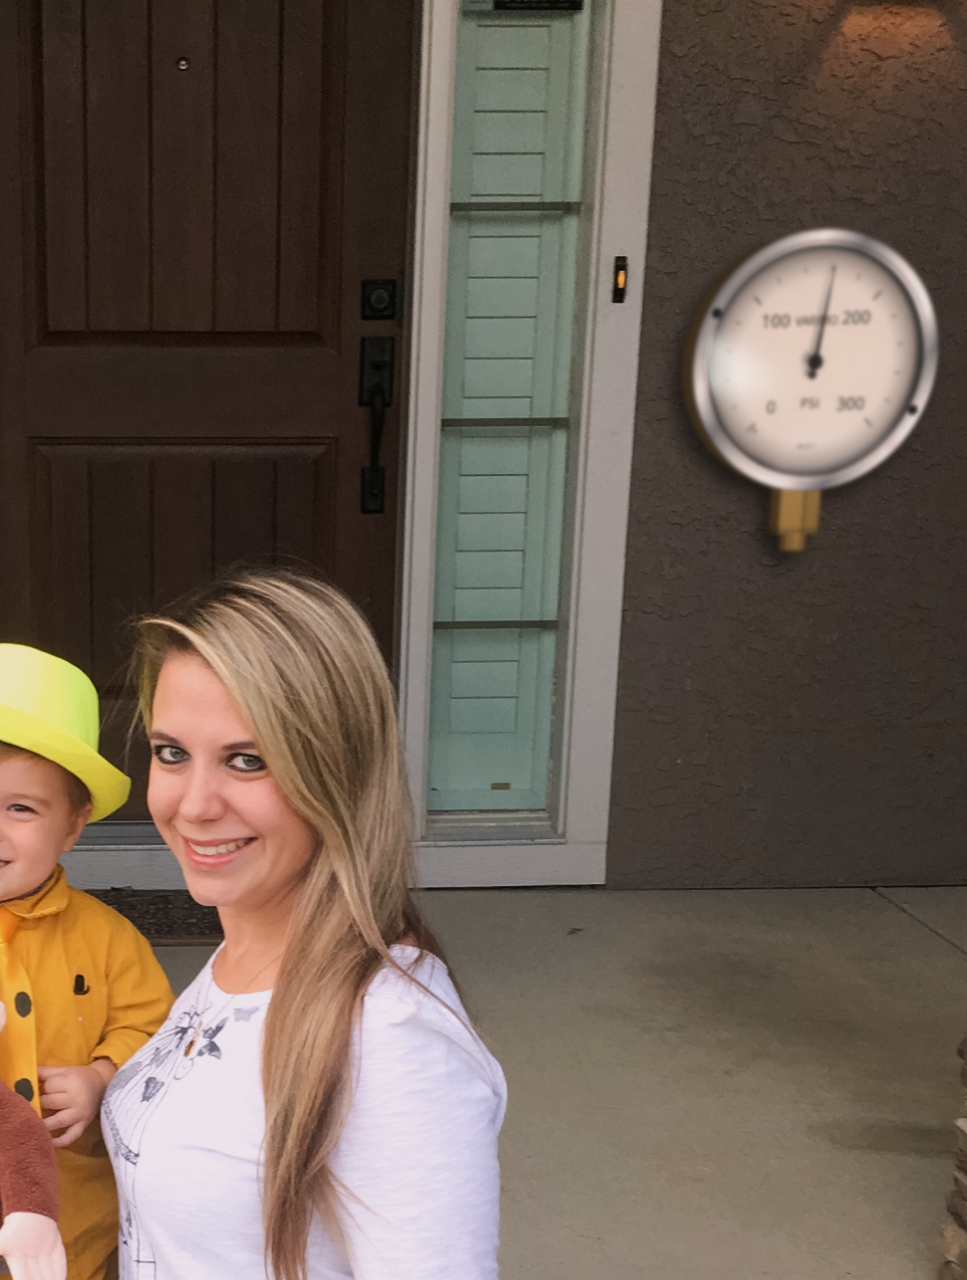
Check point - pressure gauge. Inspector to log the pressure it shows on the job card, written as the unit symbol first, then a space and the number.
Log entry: psi 160
